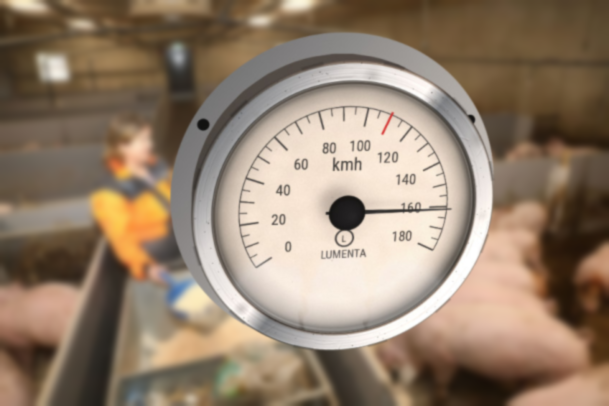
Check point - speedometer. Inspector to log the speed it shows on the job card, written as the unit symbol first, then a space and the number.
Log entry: km/h 160
